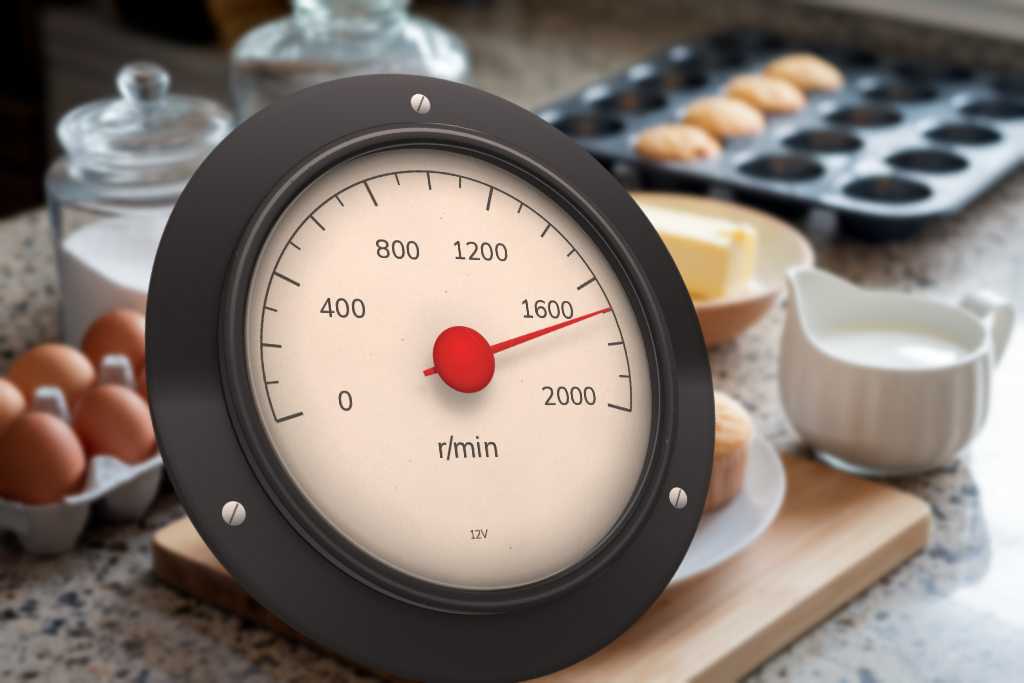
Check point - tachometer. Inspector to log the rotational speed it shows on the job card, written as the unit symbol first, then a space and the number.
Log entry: rpm 1700
